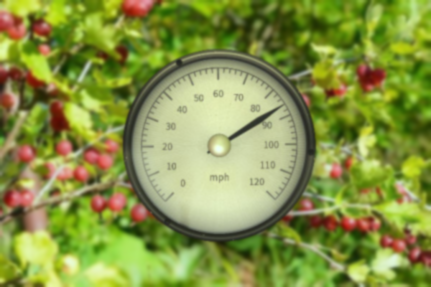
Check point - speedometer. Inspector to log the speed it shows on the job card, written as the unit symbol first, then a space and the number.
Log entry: mph 86
